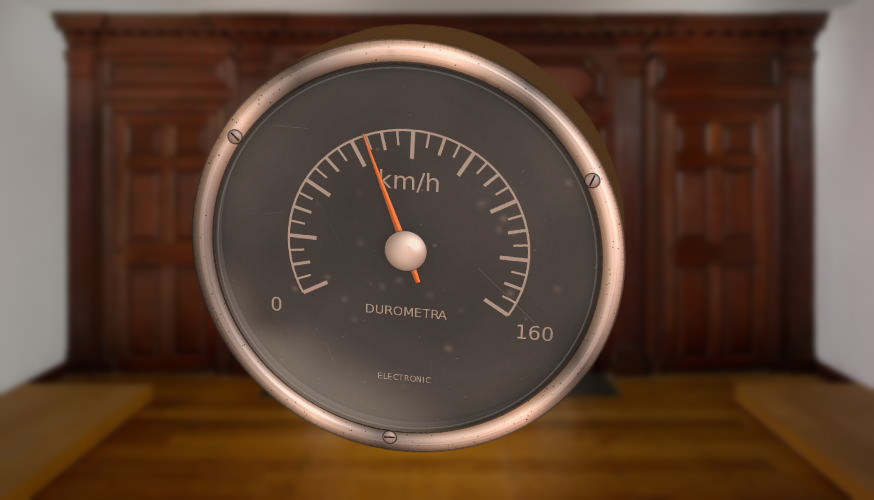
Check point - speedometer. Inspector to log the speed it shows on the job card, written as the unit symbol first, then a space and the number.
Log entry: km/h 65
